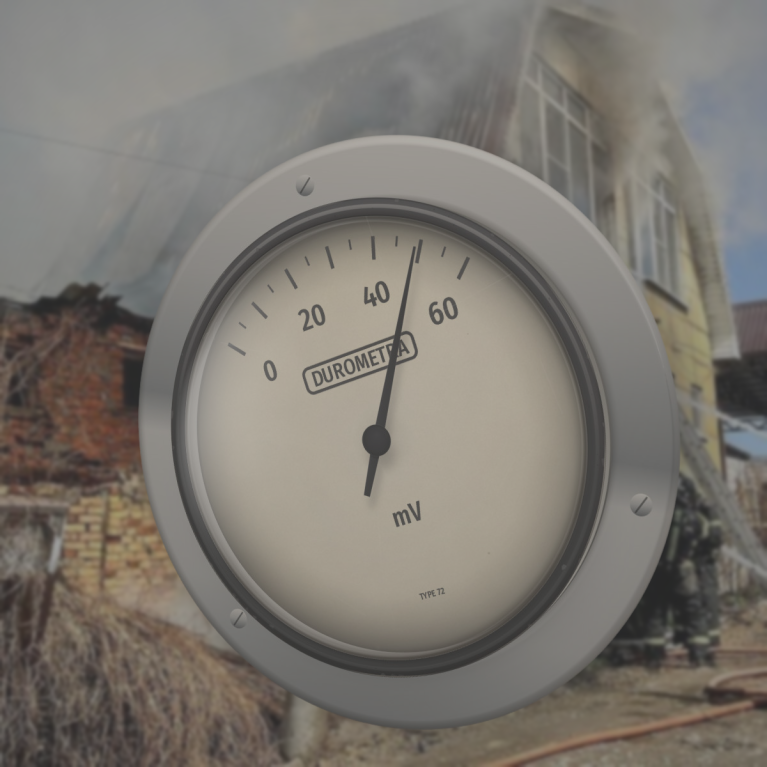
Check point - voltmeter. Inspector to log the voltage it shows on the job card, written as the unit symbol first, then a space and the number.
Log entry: mV 50
